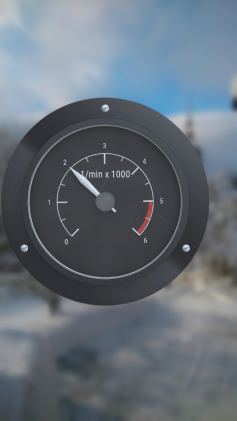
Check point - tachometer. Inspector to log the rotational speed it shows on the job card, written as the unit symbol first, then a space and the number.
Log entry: rpm 2000
